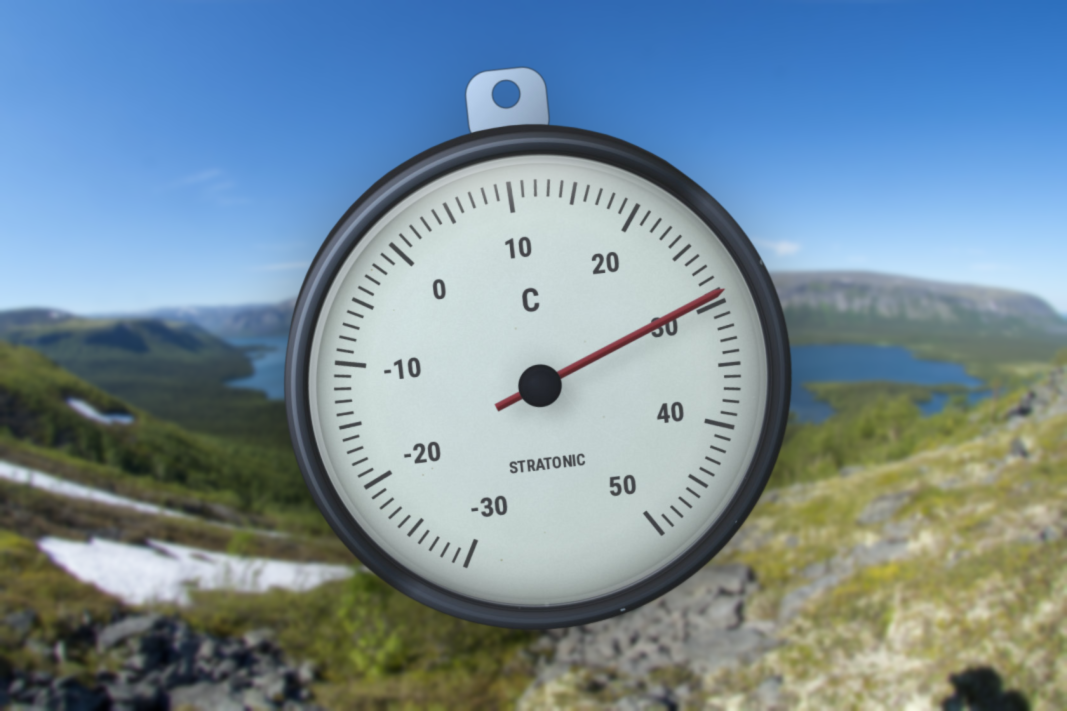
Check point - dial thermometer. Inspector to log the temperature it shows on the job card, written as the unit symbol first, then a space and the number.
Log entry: °C 29
